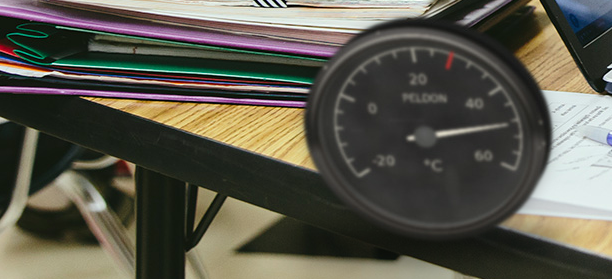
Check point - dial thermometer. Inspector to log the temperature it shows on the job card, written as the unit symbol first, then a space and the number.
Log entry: °C 48
